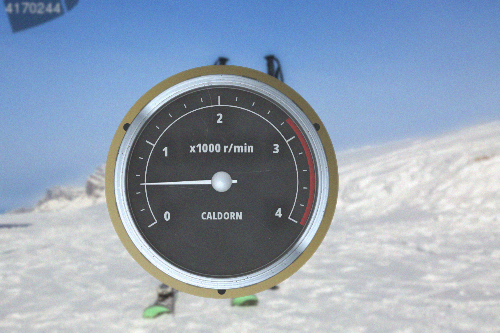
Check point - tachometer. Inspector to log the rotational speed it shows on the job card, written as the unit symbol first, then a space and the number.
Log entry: rpm 500
